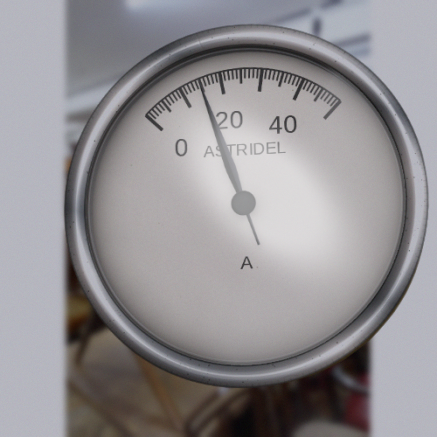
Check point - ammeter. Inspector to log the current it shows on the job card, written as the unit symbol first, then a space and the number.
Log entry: A 15
